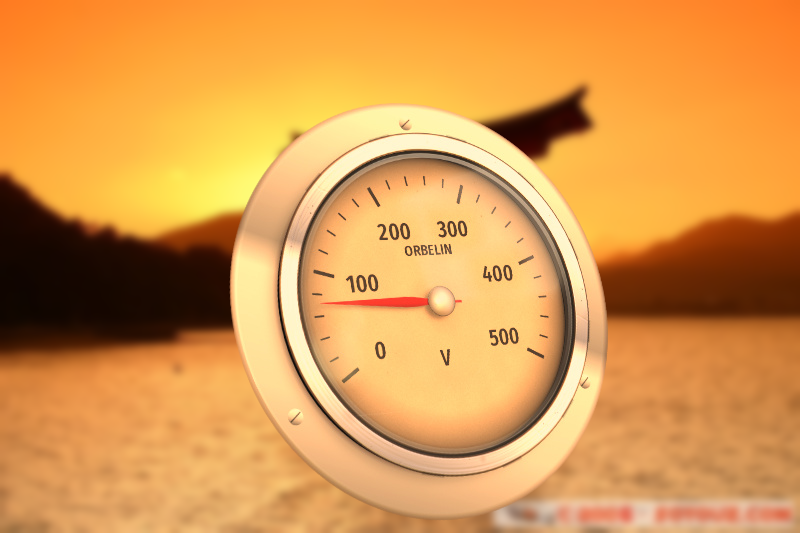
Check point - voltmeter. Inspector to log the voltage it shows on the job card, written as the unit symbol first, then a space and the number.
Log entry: V 70
